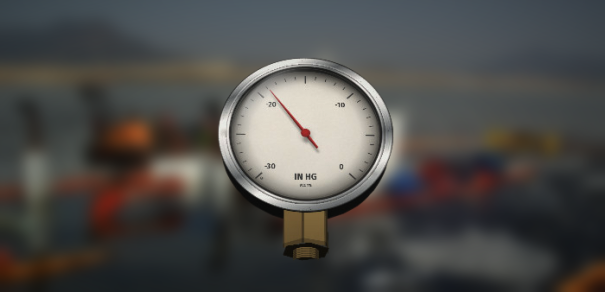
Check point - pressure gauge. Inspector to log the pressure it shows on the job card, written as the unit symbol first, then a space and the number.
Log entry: inHg -19
